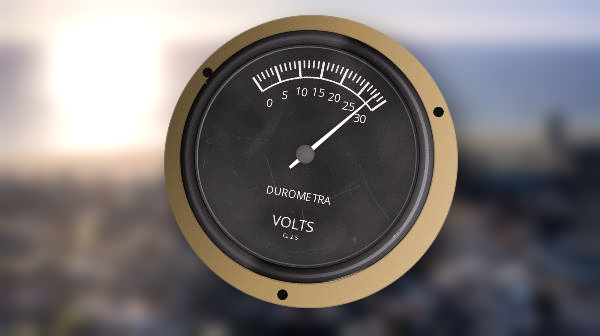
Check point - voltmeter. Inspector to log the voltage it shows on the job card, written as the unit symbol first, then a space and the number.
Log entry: V 28
